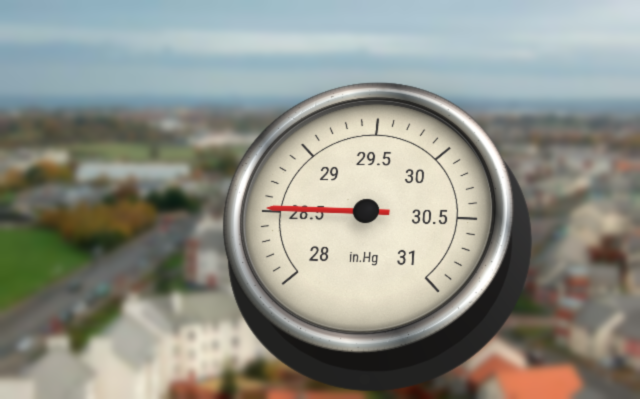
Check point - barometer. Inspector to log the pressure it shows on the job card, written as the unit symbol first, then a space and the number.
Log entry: inHg 28.5
